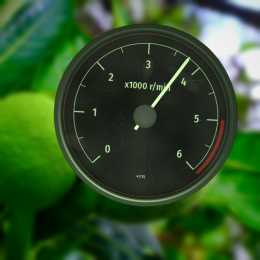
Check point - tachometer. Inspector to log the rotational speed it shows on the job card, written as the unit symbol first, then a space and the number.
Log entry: rpm 3750
